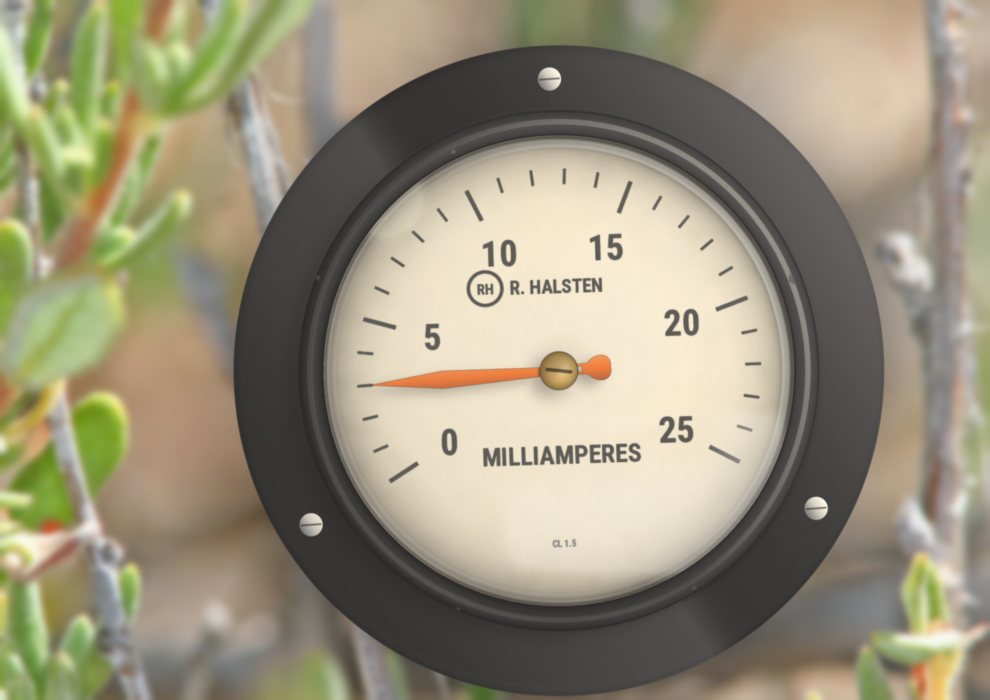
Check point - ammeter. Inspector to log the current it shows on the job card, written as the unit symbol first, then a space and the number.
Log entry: mA 3
